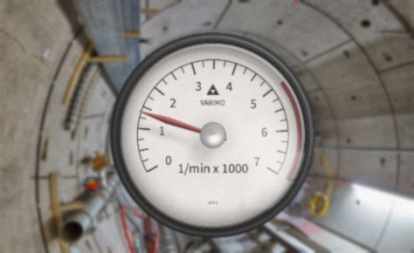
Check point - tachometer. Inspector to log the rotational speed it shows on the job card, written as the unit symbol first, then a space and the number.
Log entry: rpm 1375
